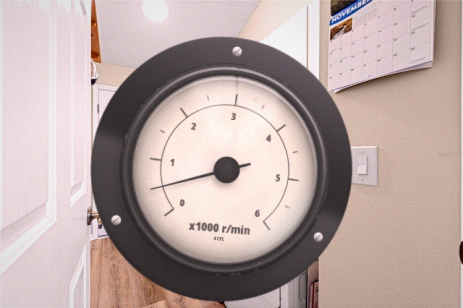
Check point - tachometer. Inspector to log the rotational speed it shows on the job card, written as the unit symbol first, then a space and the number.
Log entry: rpm 500
